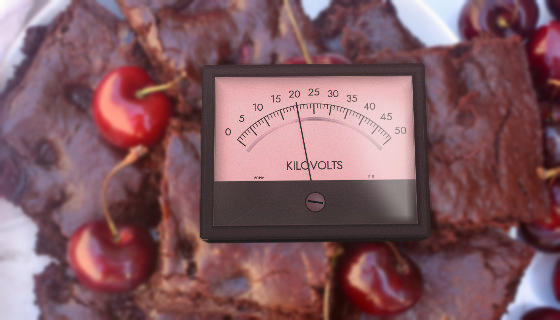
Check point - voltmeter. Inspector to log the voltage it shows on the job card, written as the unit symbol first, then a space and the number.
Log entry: kV 20
